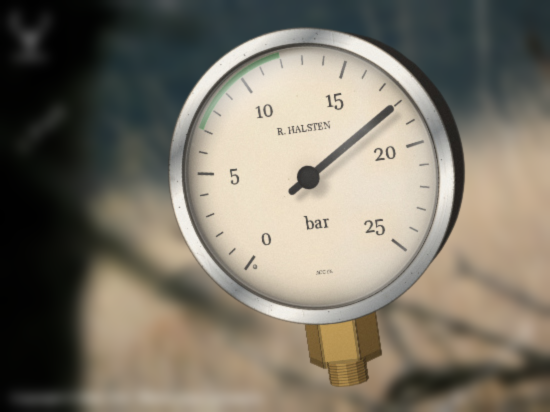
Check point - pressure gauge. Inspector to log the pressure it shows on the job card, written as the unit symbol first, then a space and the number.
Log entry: bar 18
